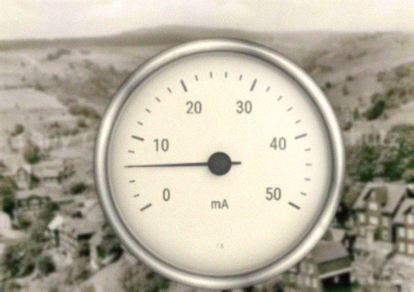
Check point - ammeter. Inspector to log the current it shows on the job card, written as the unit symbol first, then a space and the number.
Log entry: mA 6
